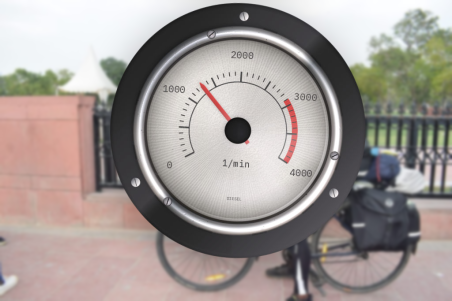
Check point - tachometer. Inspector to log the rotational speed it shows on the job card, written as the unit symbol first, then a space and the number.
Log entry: rpm 1300
